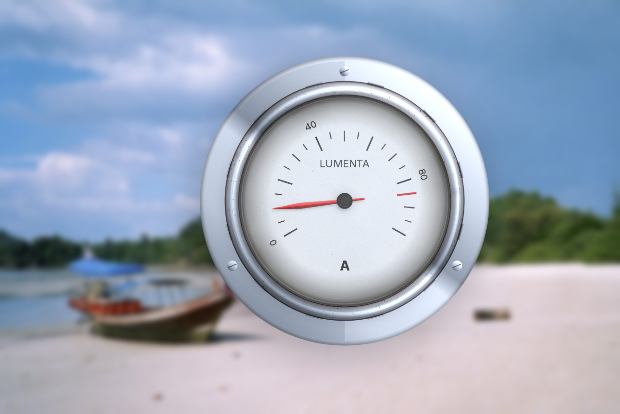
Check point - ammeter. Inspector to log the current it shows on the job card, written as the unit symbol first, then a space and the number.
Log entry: A 10
